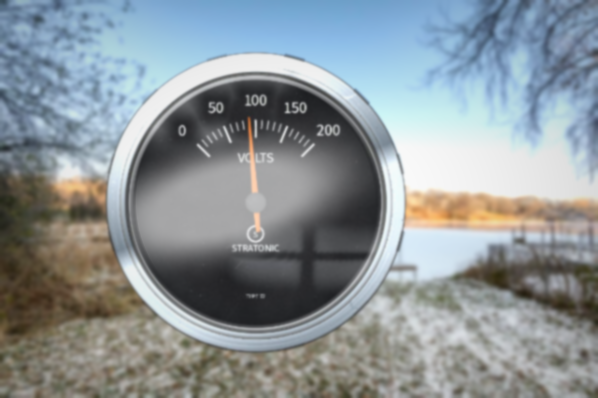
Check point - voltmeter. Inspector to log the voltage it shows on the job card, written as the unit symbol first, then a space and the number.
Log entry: V 90
